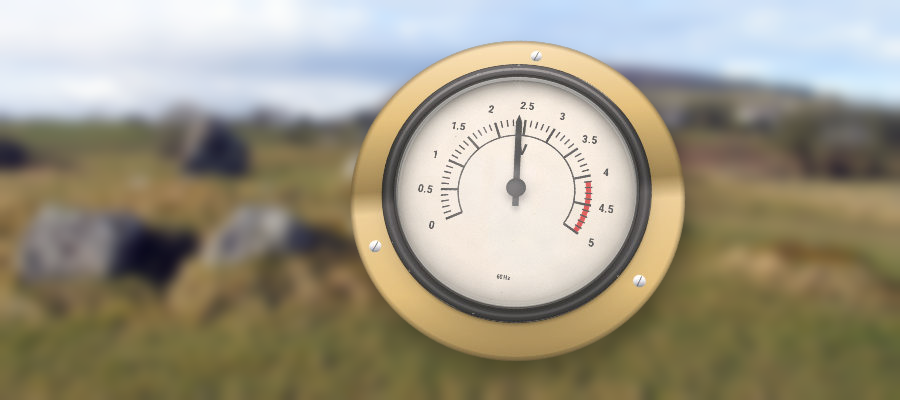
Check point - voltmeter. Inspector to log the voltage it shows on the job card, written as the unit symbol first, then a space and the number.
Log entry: V 2.4
